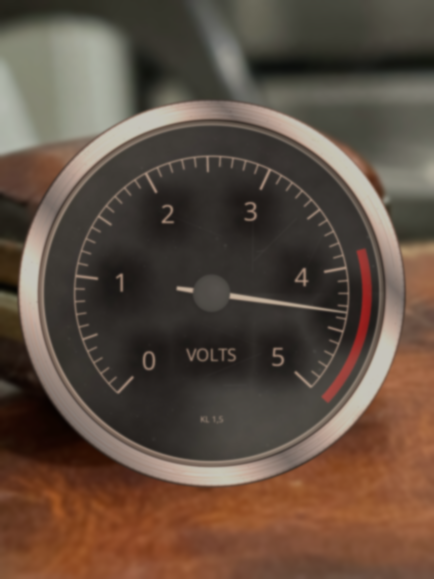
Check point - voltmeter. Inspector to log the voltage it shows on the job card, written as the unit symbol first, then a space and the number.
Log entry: V 4.35
